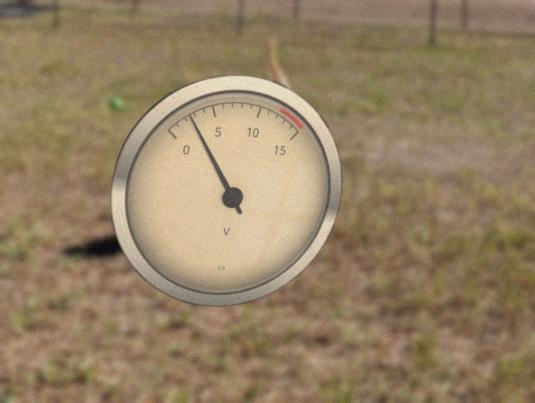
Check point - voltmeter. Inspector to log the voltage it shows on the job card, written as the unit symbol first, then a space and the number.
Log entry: V 2.5
